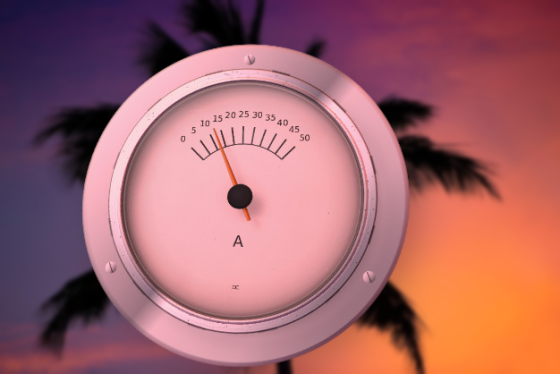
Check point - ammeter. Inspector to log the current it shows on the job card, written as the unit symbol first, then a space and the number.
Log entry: A 12.5
